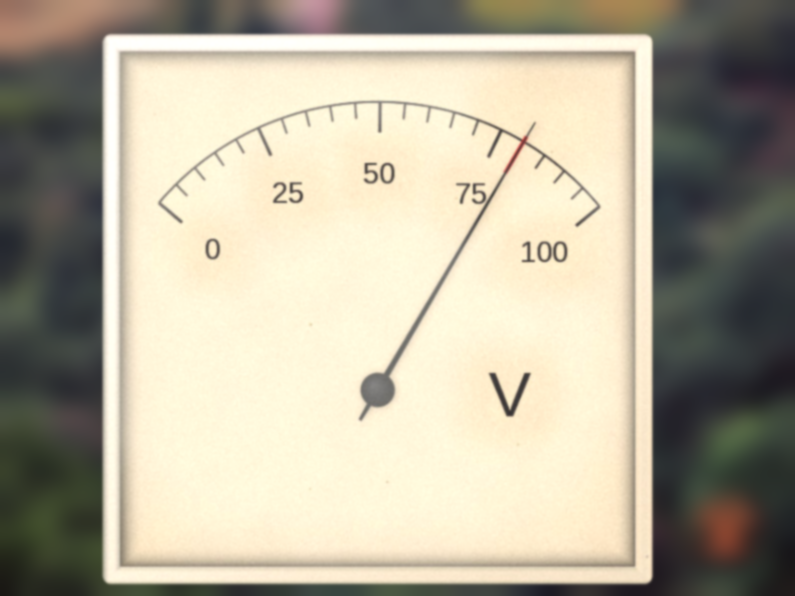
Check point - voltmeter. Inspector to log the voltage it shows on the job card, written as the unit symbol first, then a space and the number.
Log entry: V 80
